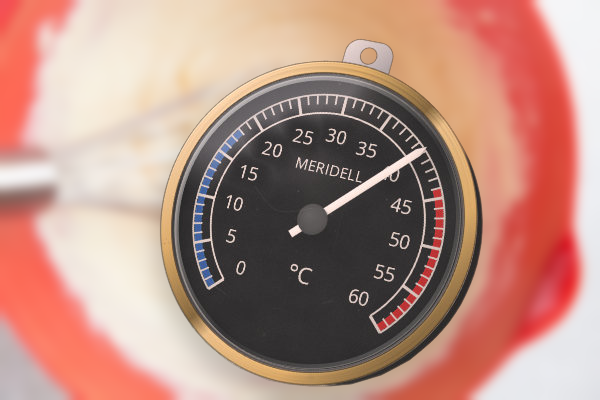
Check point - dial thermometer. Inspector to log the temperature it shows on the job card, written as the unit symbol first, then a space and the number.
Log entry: °C 40
